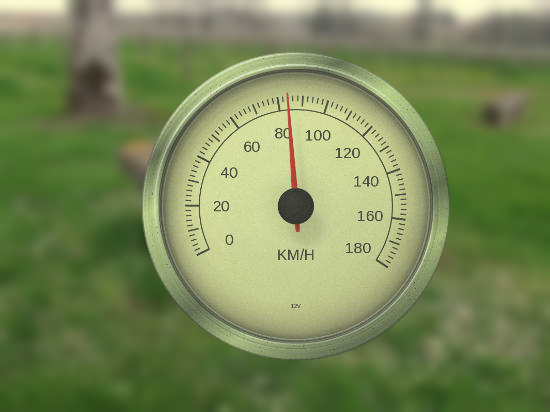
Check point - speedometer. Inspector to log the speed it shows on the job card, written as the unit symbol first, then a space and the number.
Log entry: km/h 84
